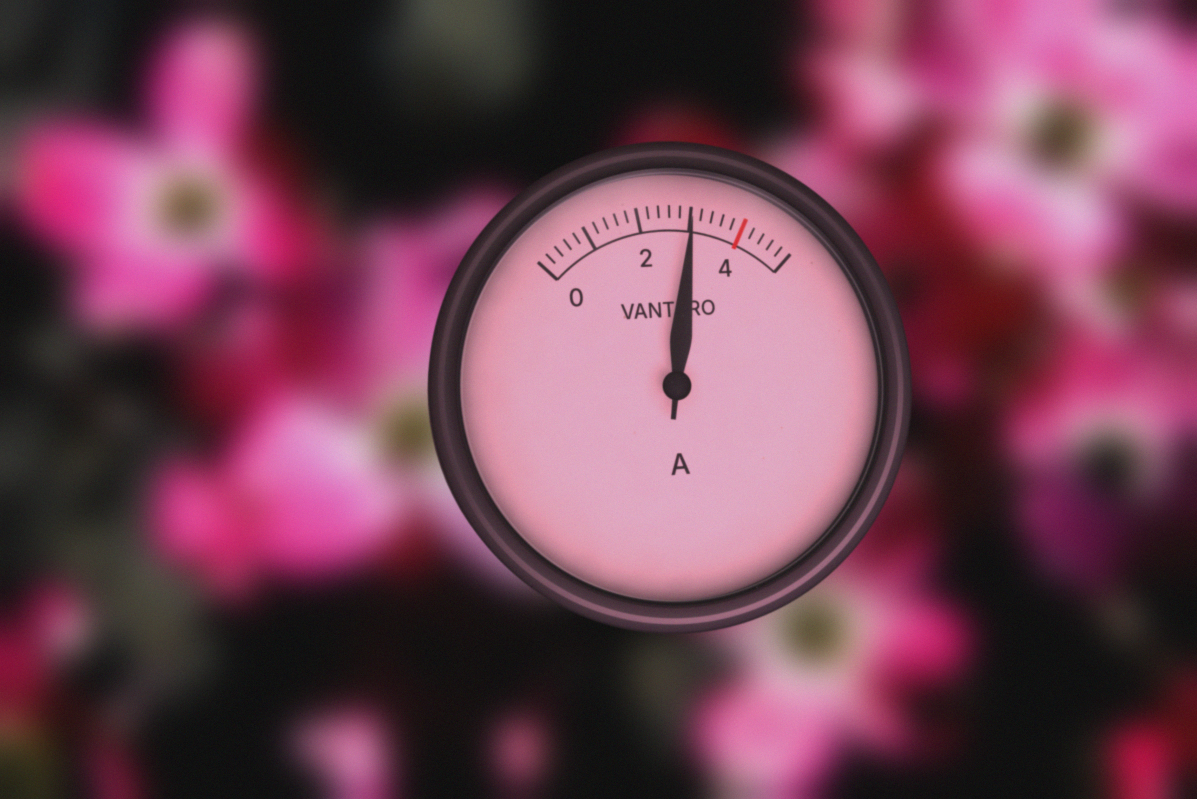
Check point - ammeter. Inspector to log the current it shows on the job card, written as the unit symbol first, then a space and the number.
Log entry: A 3
